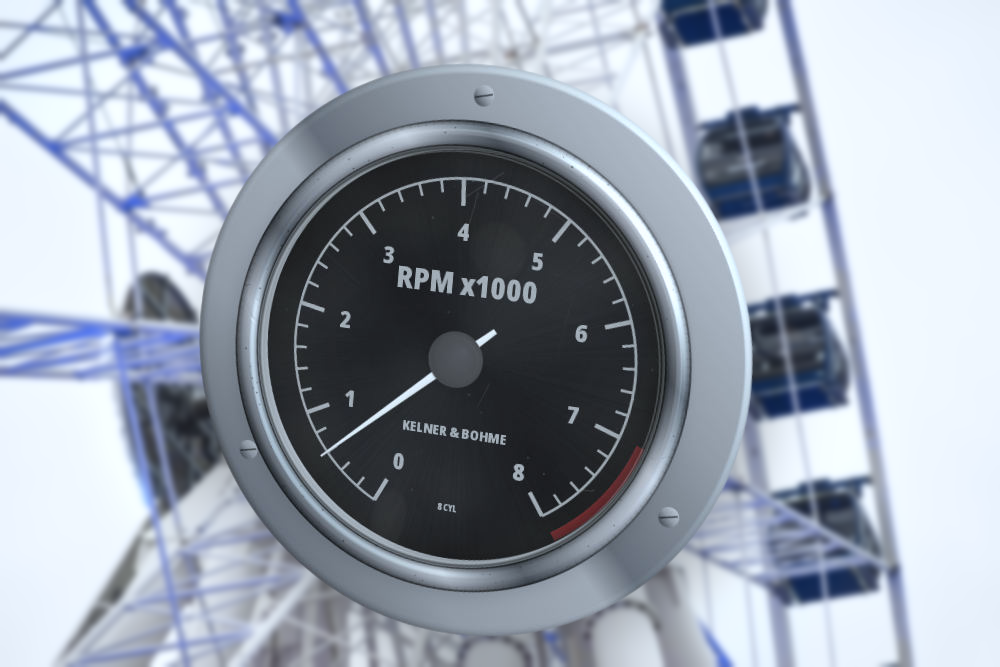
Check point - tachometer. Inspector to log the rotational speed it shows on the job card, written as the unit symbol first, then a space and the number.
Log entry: rpm 600
